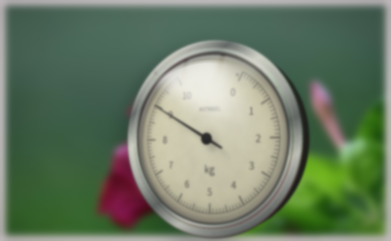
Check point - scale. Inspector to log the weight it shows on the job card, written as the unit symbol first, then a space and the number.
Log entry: kg 9
